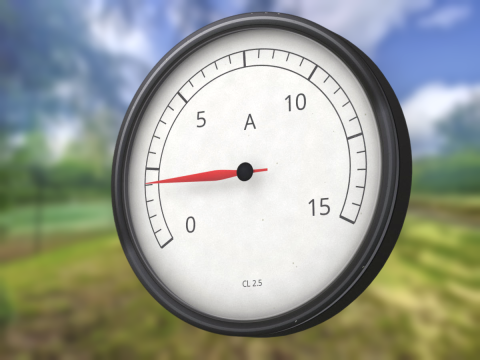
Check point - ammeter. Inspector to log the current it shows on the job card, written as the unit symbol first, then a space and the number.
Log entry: A 2
